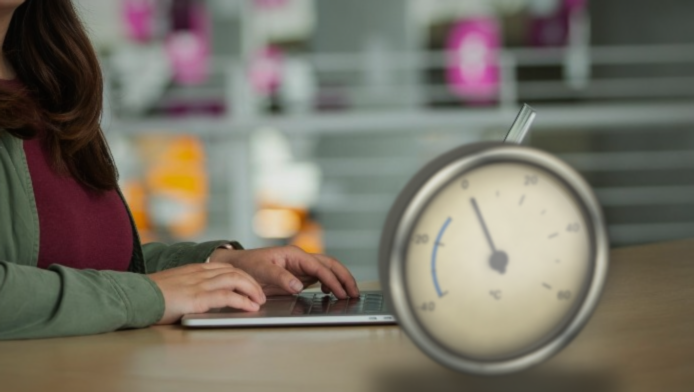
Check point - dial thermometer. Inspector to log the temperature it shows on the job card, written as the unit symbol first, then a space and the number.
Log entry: °C 0
